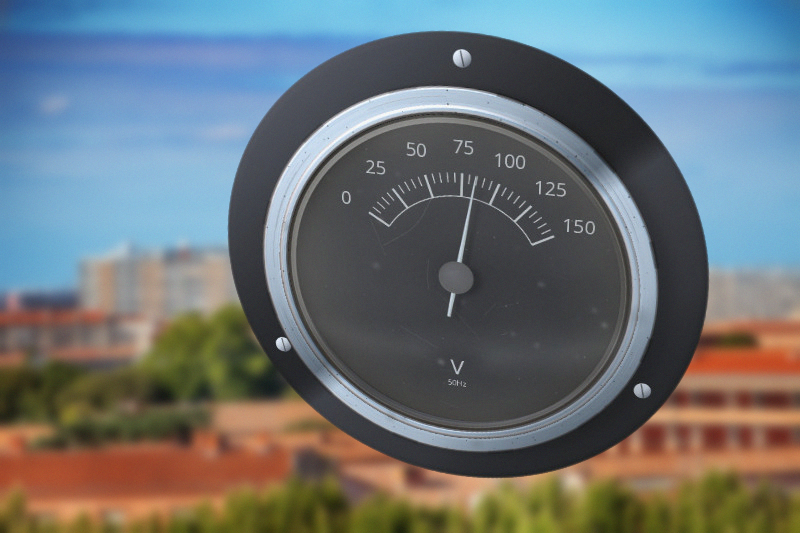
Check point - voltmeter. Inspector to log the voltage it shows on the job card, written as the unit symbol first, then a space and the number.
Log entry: V 85
